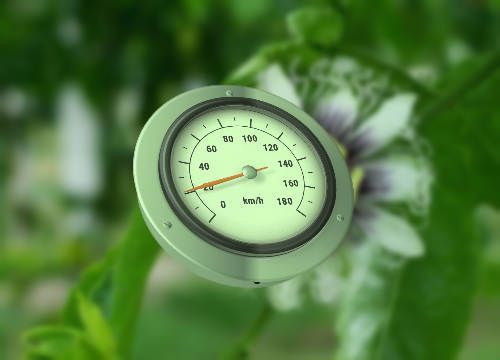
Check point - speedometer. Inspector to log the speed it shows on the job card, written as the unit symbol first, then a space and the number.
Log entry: km/h 20
